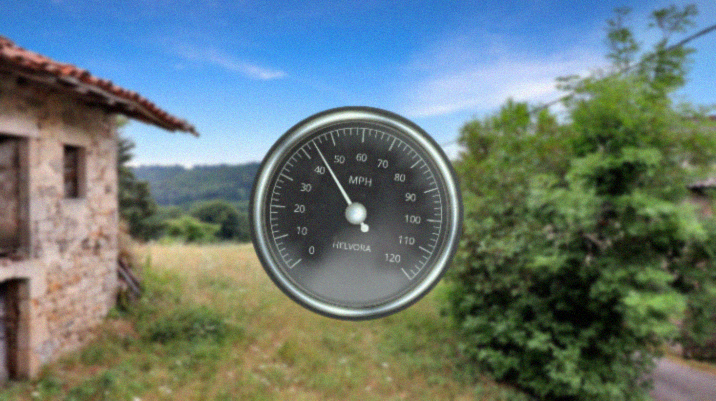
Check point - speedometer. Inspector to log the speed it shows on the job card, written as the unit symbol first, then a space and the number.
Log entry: mph 44
